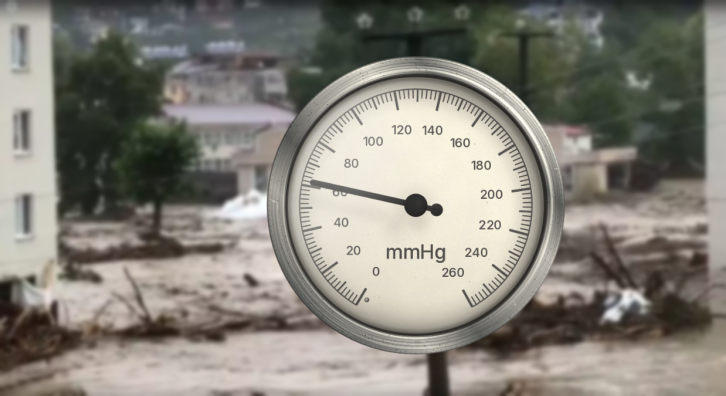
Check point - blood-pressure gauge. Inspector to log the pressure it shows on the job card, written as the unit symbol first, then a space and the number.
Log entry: mmHg 62
